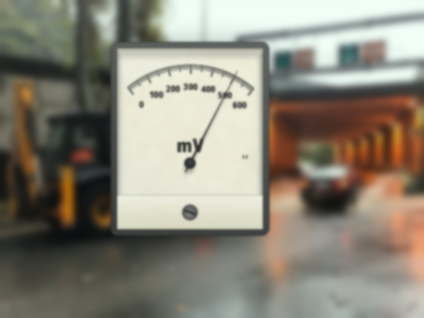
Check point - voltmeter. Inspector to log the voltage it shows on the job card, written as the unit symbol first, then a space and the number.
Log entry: mV 500
